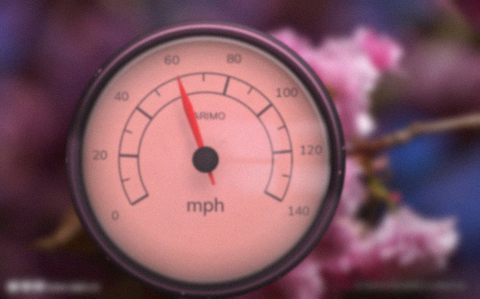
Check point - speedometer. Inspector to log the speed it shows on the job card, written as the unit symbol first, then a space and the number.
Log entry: mph 60
